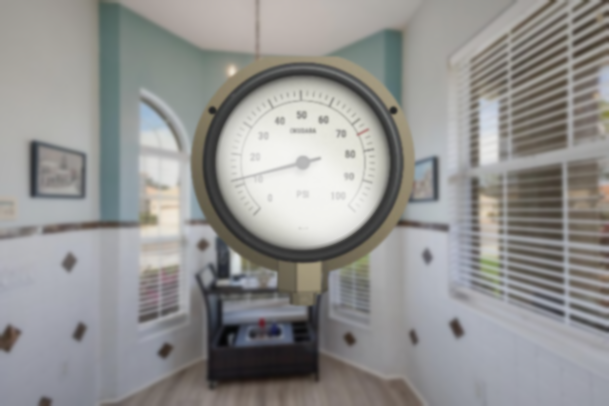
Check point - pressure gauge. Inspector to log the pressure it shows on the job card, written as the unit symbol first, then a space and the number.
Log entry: psi 12
